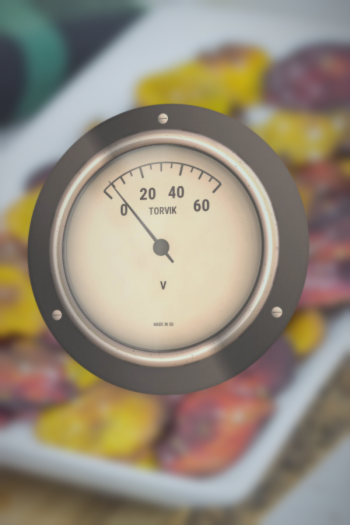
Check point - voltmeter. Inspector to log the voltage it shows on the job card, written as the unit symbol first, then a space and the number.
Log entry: V 5
